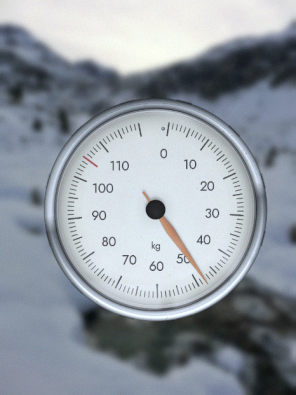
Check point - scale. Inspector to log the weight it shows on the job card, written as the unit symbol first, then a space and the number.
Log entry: kg 48
